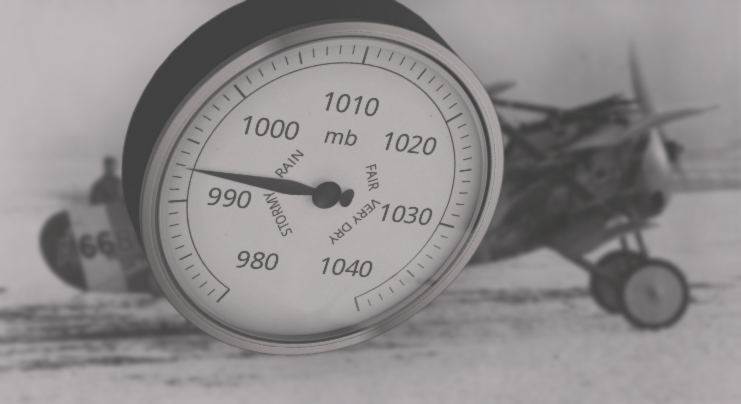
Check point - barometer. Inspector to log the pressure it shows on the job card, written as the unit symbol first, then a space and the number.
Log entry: mbar 993
